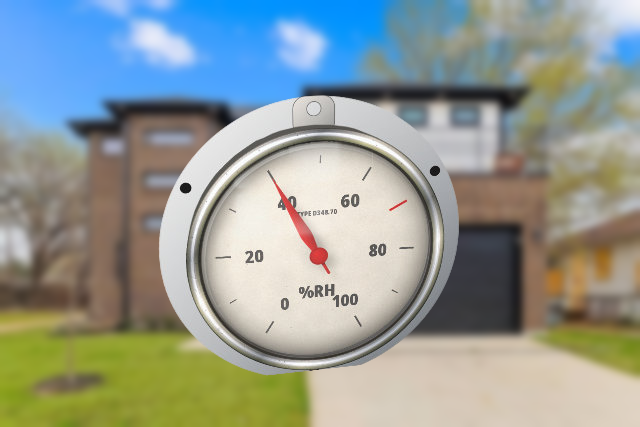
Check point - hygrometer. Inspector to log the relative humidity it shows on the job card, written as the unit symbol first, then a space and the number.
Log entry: % 40
